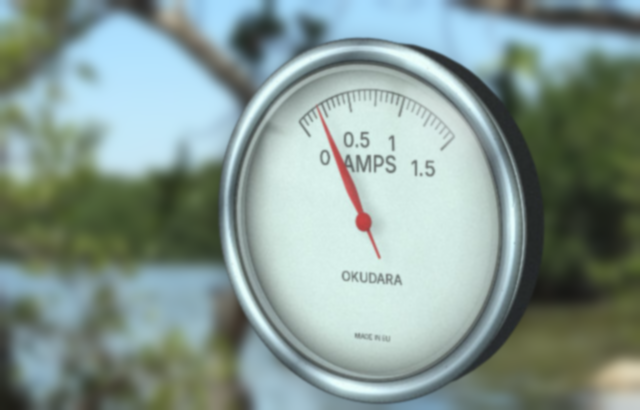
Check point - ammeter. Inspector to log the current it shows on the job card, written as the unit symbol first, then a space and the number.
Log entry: A 0.25
